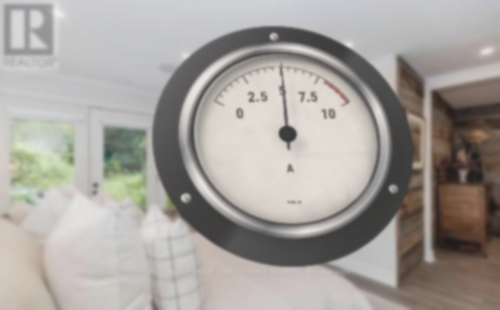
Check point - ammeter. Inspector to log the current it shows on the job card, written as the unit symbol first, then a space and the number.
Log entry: A 5
